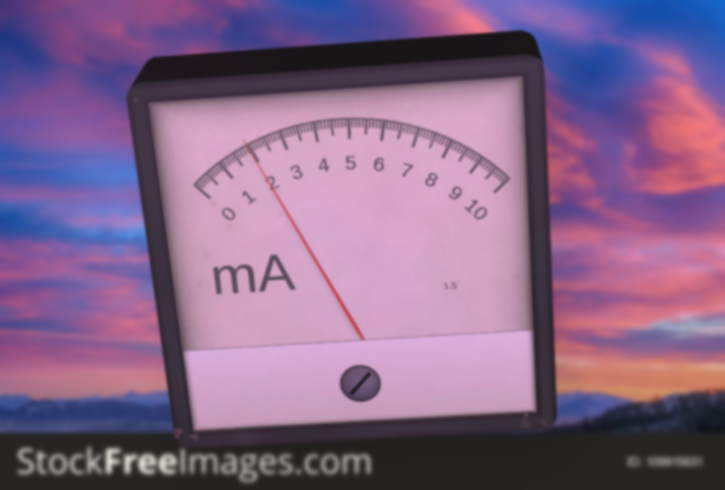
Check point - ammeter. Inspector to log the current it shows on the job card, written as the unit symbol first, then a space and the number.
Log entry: mA 2
